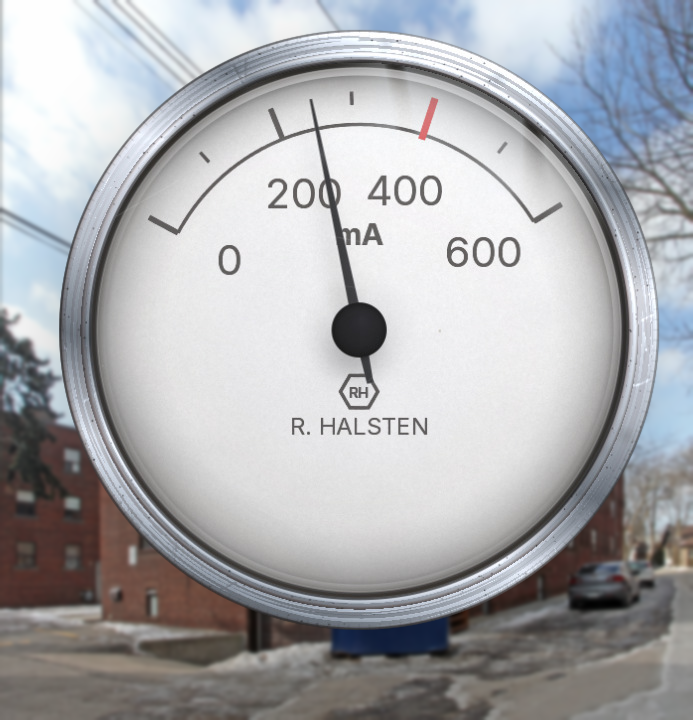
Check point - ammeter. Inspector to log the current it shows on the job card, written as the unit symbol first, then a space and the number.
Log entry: mA 250
